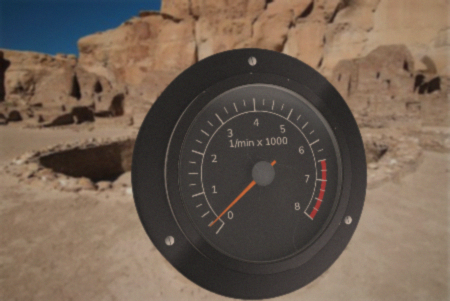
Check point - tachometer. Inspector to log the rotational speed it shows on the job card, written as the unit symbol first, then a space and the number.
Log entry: rpm 250
